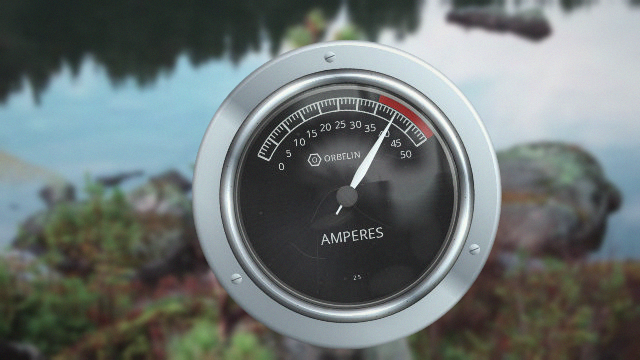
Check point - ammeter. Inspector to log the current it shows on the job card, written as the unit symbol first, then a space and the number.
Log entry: A 40
